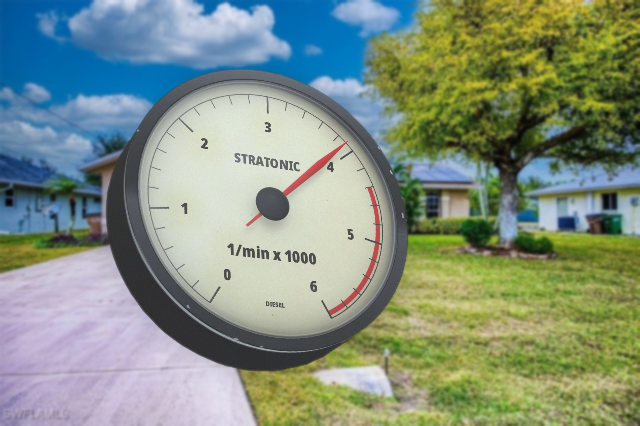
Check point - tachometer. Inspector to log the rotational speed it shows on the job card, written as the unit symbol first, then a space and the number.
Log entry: rpm 3900
